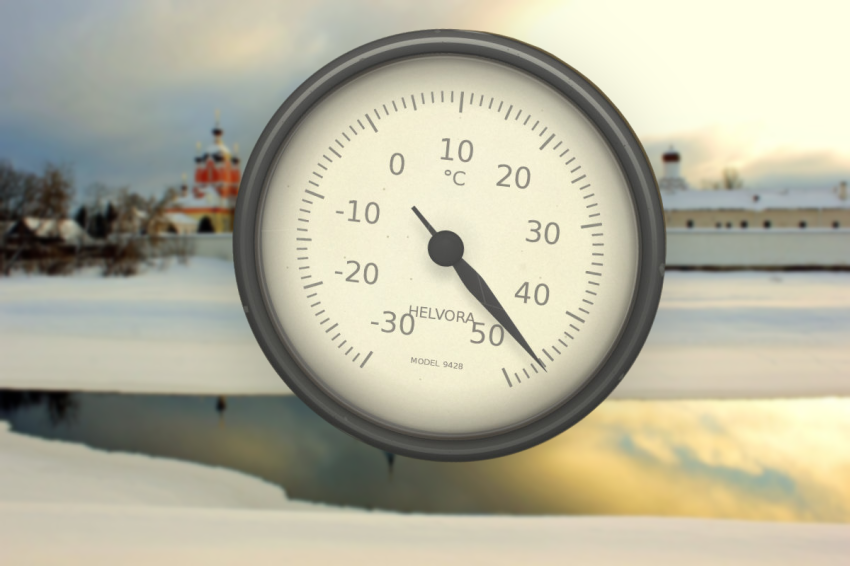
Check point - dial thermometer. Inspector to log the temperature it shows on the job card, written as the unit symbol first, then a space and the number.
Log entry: °C 46
